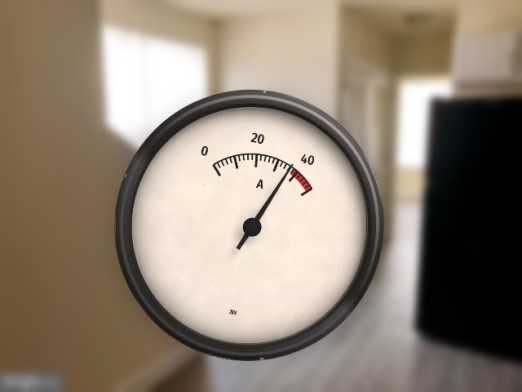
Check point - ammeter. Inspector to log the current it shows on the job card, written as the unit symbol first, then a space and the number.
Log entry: A 36
